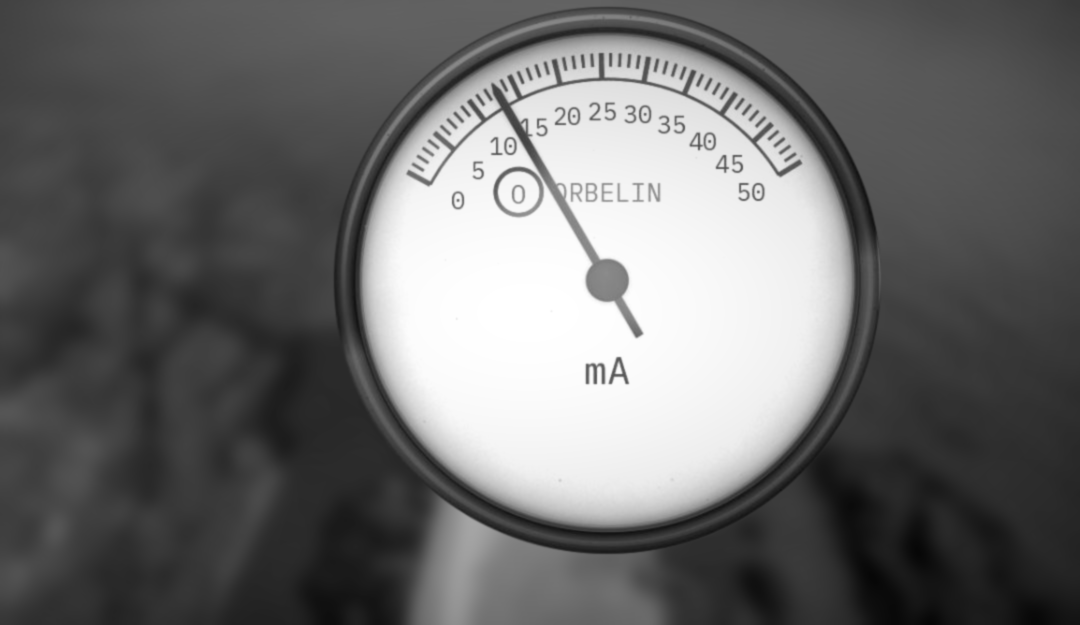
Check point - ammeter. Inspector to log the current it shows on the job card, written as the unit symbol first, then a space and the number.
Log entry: mA 13
